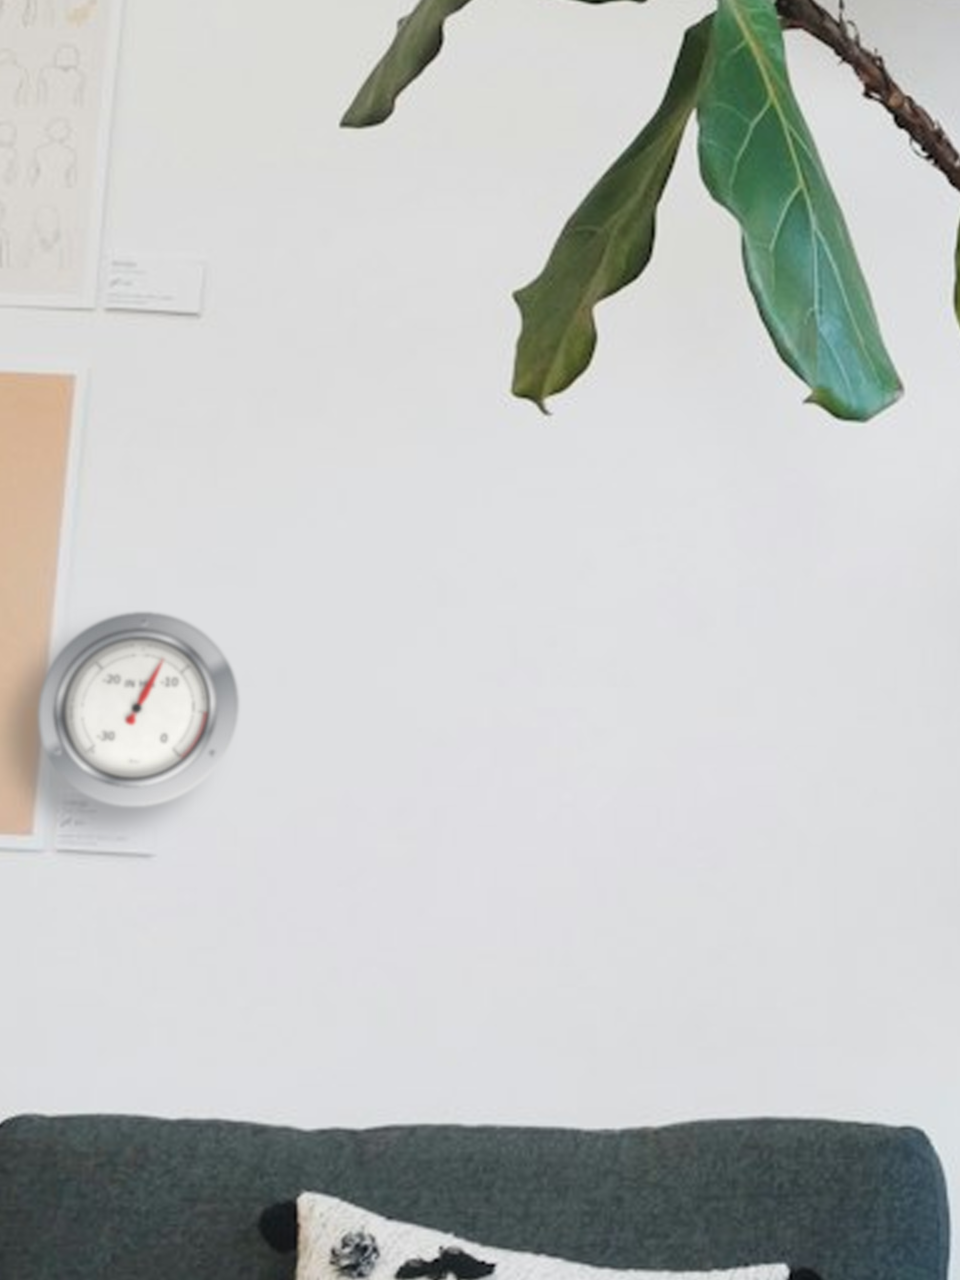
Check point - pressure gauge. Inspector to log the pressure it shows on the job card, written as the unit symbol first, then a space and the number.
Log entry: inHg -12.5
